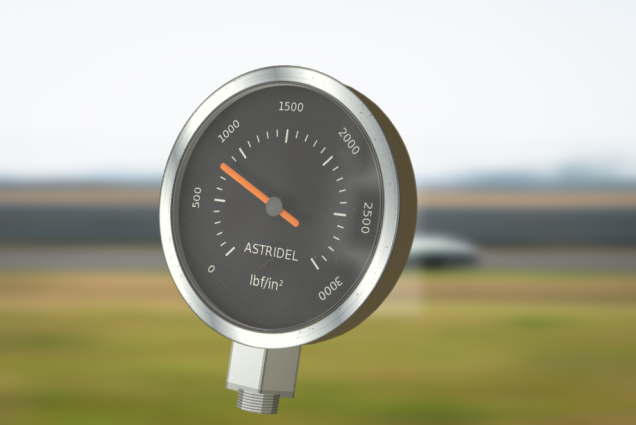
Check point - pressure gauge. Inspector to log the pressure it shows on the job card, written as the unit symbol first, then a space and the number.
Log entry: psi 800
